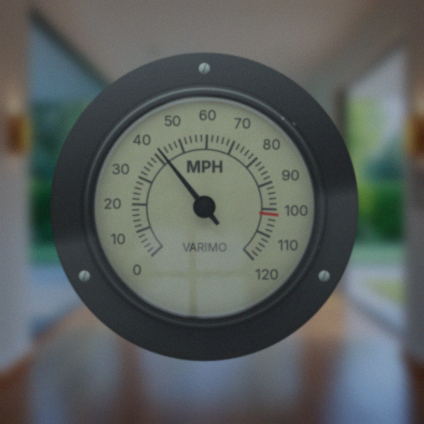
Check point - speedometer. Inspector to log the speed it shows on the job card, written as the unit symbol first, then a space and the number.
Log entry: mph 42
